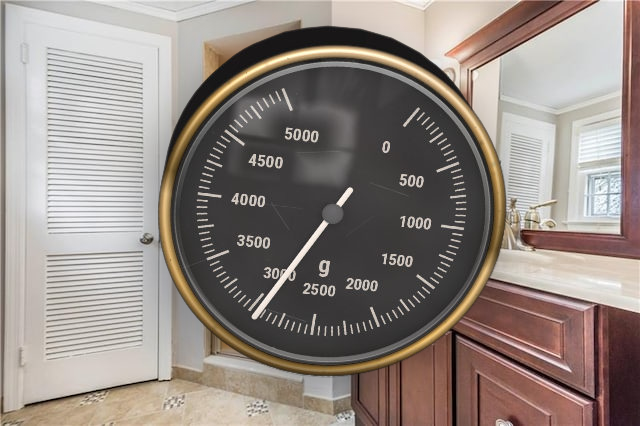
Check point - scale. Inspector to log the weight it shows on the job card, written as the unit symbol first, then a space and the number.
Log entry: g 2950
